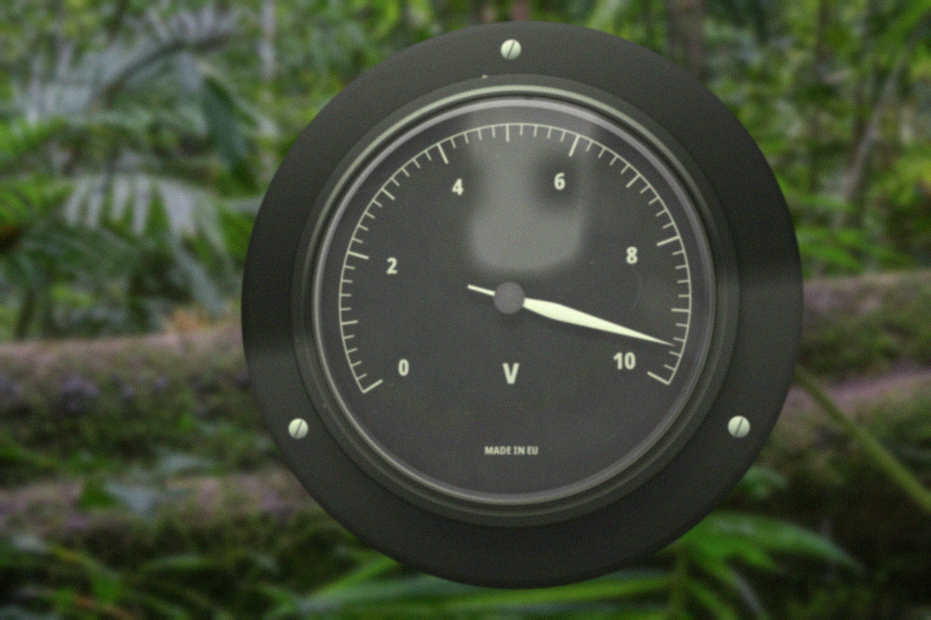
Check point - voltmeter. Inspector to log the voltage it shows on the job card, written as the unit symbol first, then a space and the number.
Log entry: V 9.5
